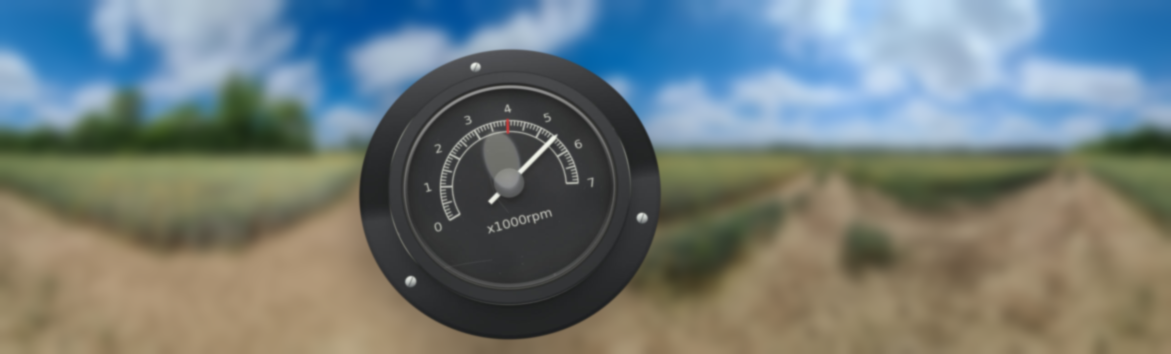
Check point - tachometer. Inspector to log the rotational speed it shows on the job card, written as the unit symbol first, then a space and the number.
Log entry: rpm 5500
